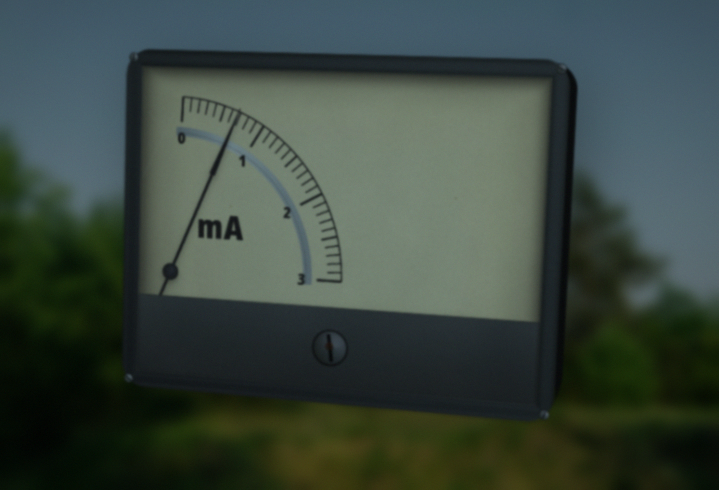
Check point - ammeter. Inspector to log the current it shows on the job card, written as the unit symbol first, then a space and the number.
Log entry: mA 0.7
